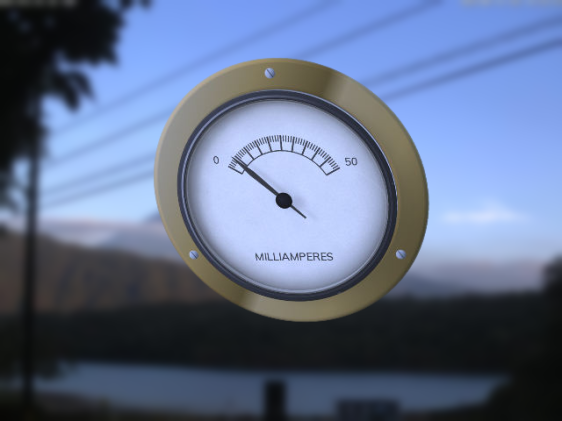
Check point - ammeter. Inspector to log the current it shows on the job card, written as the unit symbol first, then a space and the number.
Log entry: mA 5
